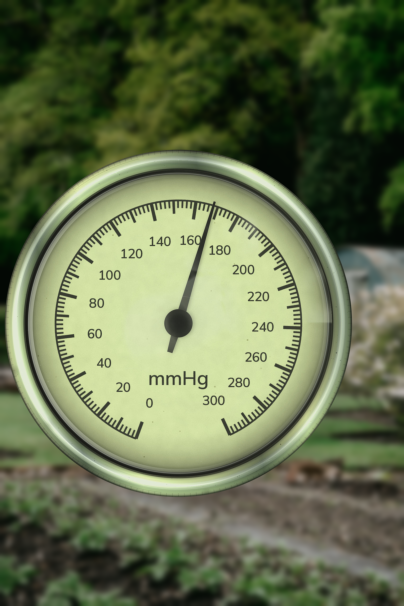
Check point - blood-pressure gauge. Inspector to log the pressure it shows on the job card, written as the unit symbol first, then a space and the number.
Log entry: mmHg 168
